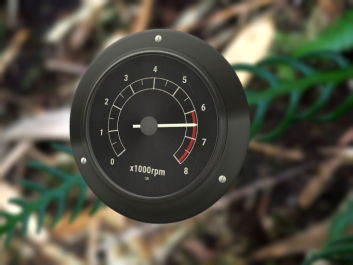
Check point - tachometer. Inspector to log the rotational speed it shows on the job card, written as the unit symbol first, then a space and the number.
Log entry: rpm 6500
